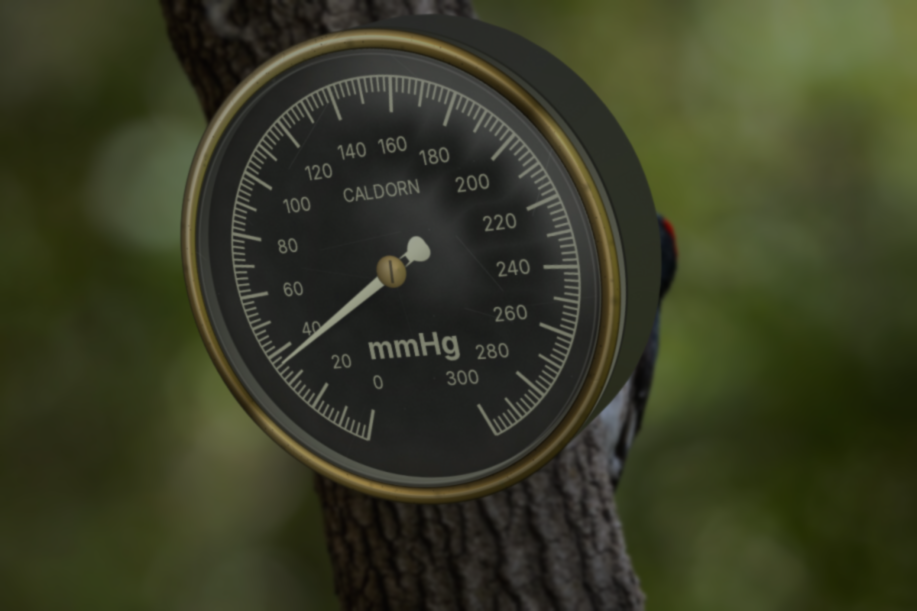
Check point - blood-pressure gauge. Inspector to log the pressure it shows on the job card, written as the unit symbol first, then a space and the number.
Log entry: mmHg 36
